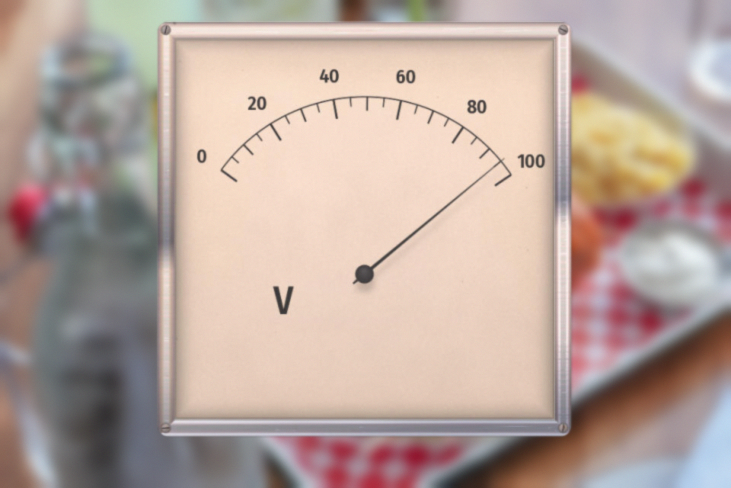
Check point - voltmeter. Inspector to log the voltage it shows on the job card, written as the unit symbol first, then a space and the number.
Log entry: V 95
